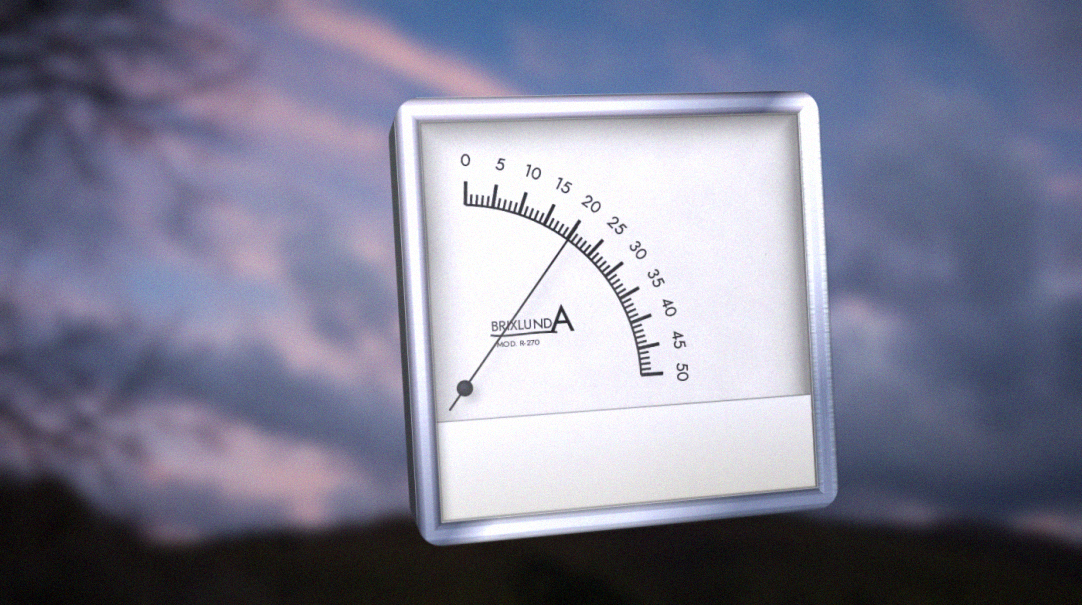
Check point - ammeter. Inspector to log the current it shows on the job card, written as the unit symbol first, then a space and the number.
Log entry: A 20
